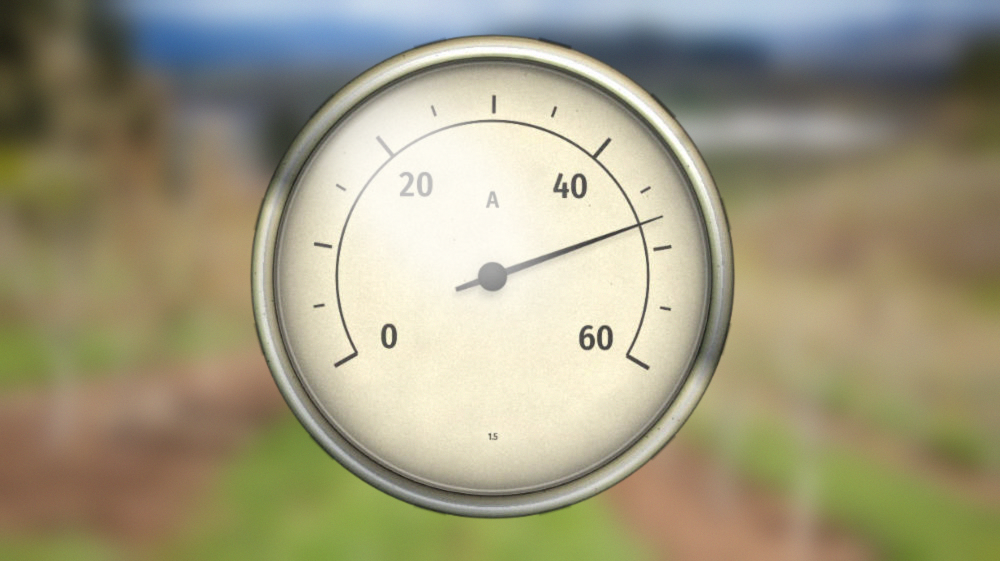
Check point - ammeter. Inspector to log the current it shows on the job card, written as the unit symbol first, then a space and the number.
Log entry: A 47.5
